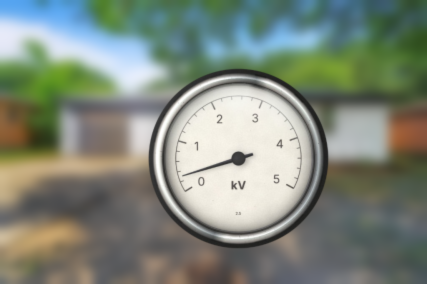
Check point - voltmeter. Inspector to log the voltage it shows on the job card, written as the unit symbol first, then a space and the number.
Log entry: kV 0.3
